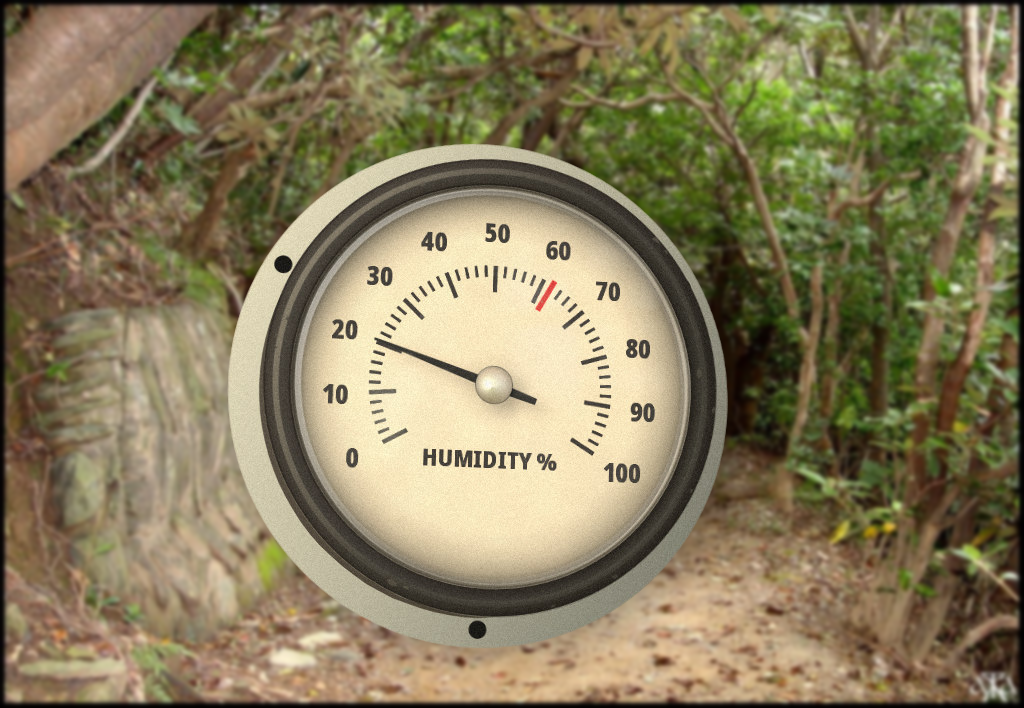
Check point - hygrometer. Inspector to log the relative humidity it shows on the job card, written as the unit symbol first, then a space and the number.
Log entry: % 20
